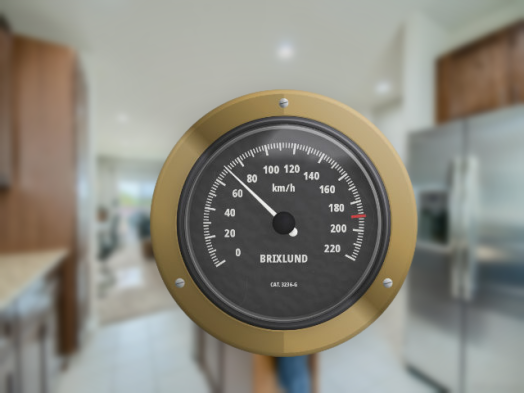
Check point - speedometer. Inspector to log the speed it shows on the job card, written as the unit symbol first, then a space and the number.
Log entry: km/h 70
